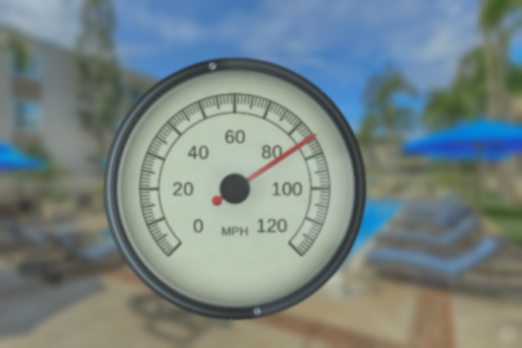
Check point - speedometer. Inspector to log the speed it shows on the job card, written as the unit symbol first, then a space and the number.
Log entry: mph 85
